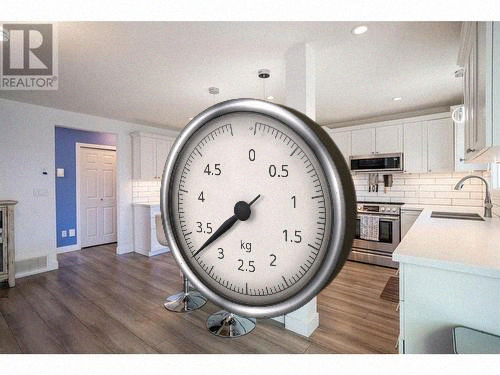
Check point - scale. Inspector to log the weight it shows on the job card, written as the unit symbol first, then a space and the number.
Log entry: kg 3.25
